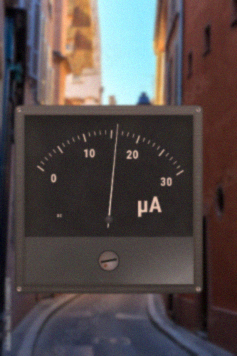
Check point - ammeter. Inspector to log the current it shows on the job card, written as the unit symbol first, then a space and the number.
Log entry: µA 16
